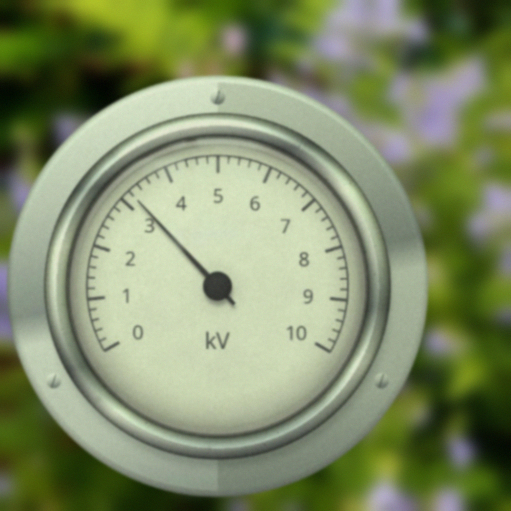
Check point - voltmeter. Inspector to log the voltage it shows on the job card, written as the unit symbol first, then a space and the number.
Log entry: kV 3.2
